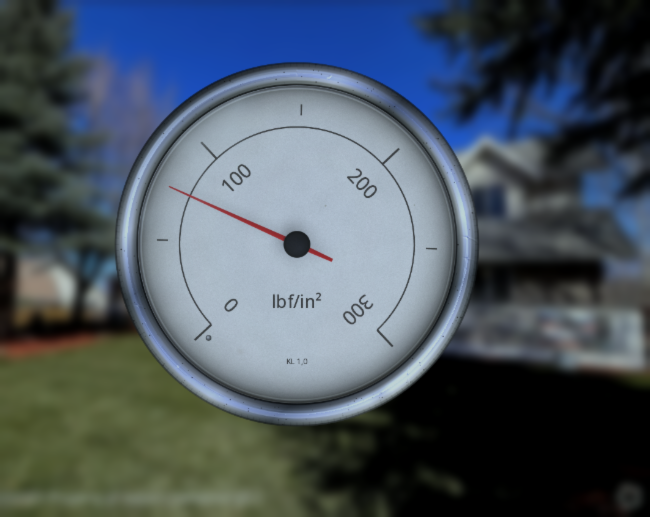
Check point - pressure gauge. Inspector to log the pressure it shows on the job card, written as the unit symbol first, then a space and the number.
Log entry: psi 75
